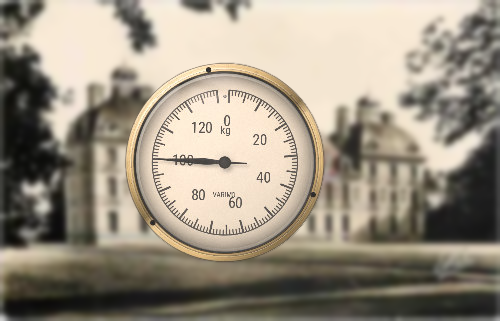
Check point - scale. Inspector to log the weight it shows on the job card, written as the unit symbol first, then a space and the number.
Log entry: kg 100
